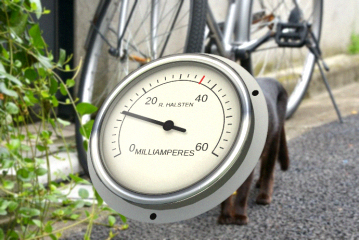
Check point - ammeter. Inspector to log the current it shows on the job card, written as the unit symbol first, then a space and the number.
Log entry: mA 12
